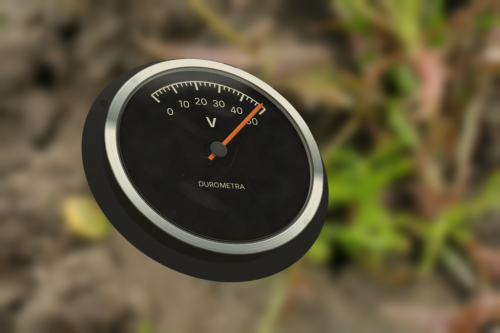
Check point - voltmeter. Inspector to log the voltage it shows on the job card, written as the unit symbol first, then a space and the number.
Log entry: V 48
